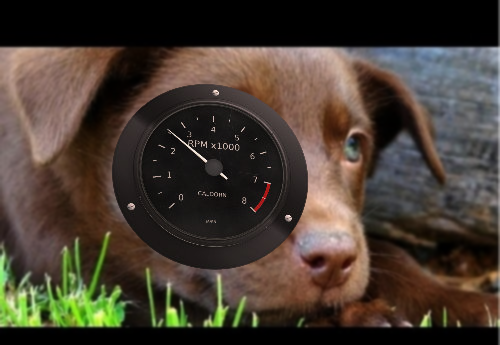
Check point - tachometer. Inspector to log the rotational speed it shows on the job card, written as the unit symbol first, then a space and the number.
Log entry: rpm 2500
